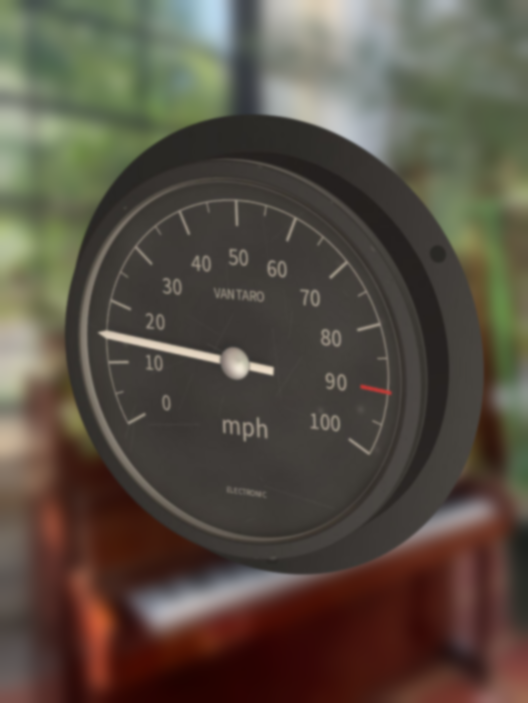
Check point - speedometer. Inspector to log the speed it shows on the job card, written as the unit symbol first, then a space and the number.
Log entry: mph 15
